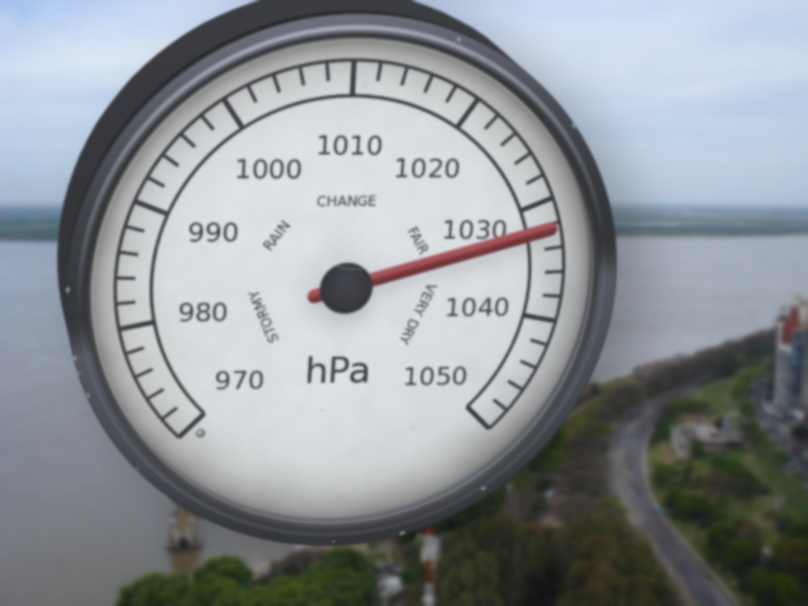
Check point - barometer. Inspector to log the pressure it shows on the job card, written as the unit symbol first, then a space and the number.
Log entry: hPa 1032
